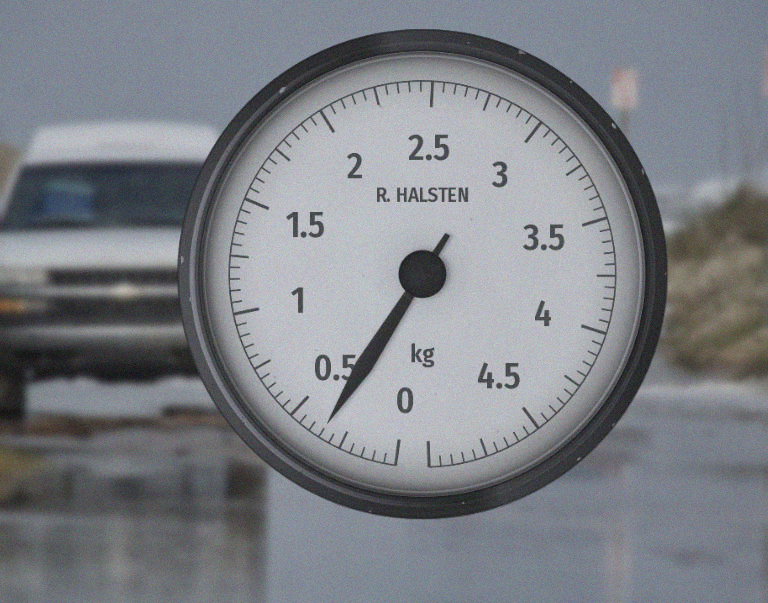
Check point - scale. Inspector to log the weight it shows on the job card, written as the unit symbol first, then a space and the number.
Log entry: kg 0.35
